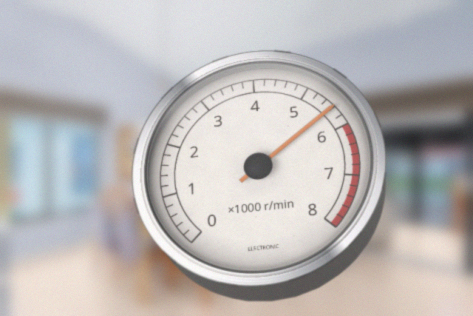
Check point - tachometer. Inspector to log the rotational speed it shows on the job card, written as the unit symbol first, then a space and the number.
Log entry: rpm 5600
